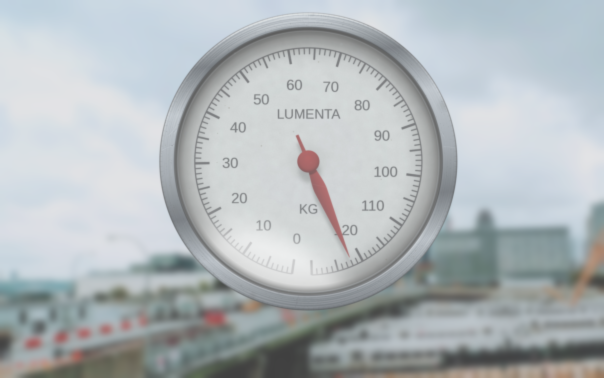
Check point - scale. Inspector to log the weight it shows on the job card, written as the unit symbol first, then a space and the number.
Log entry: kg 122
